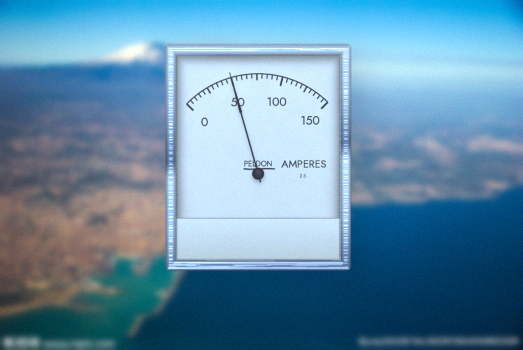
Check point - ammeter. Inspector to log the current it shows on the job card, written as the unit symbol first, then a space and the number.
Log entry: A 50
